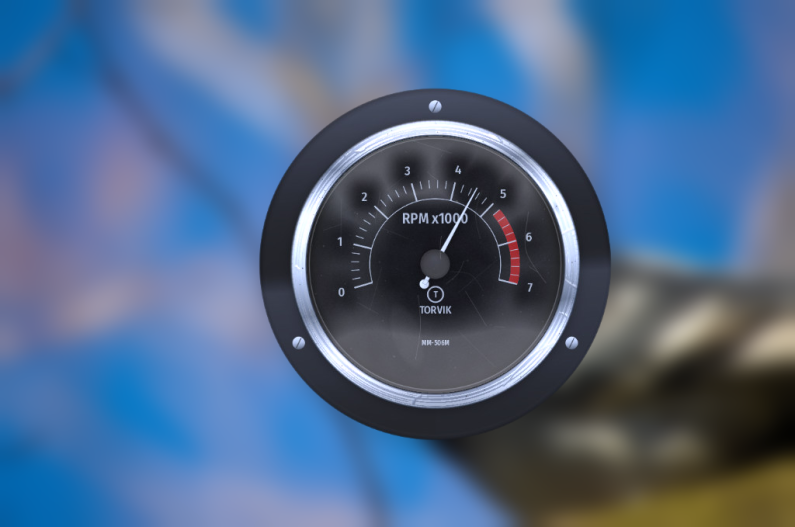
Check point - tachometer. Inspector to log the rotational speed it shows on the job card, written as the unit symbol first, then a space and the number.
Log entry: rpm 4500
